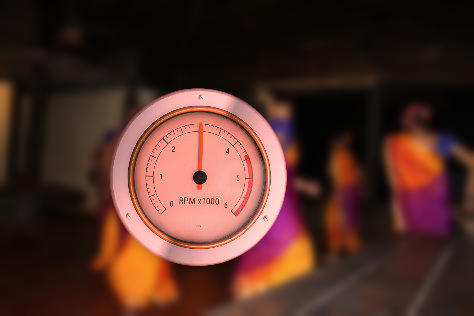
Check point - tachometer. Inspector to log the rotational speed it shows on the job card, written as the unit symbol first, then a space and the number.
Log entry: rpm 3000
